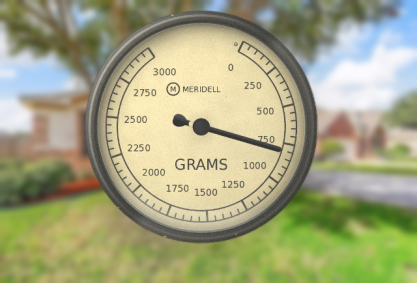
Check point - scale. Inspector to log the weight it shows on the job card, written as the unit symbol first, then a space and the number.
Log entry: g 800
